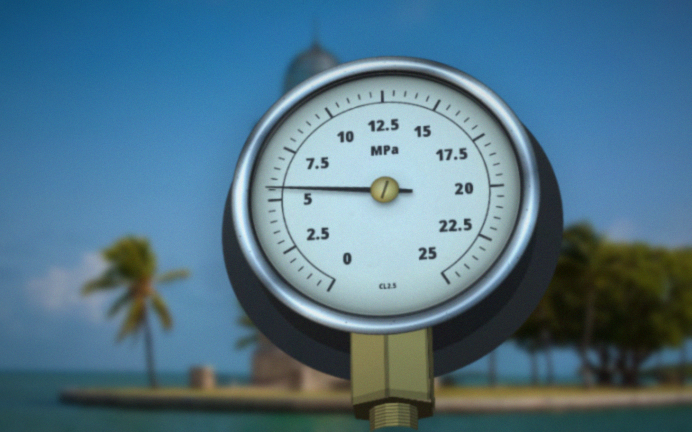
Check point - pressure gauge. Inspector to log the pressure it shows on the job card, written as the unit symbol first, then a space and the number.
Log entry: MPa 5.5
